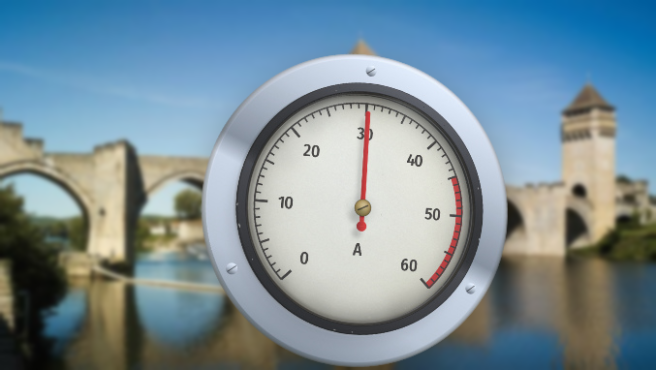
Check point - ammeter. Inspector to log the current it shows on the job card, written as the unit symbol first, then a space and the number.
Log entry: A 30
